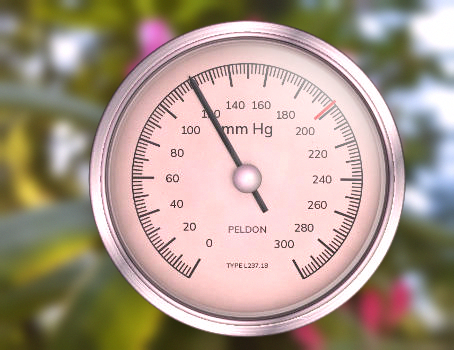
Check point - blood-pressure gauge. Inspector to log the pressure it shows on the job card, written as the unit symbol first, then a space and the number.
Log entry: mmHg 120
